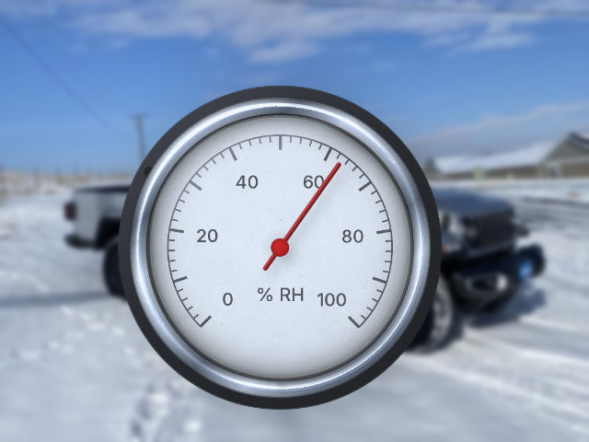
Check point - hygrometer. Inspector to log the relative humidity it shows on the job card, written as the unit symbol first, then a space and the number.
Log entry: % 63
